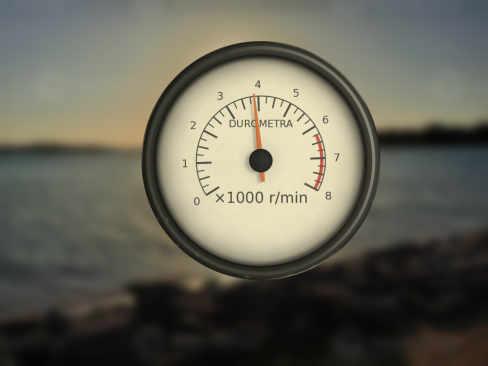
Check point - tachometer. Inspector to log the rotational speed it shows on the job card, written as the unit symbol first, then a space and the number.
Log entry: rpm 3875
